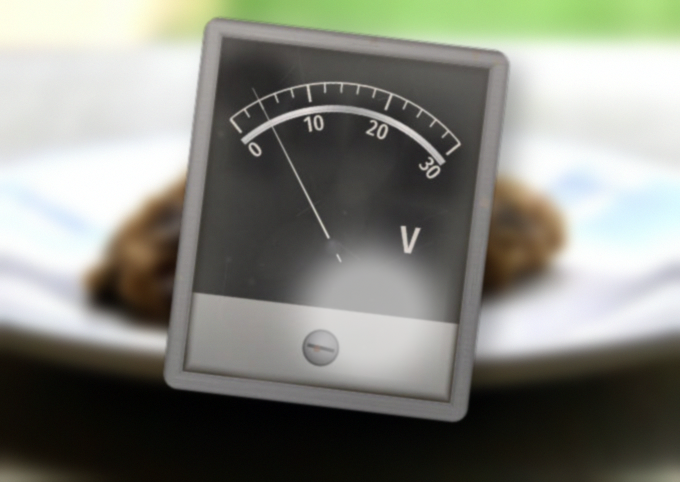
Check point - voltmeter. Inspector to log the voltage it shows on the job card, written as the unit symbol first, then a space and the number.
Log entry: V 4
